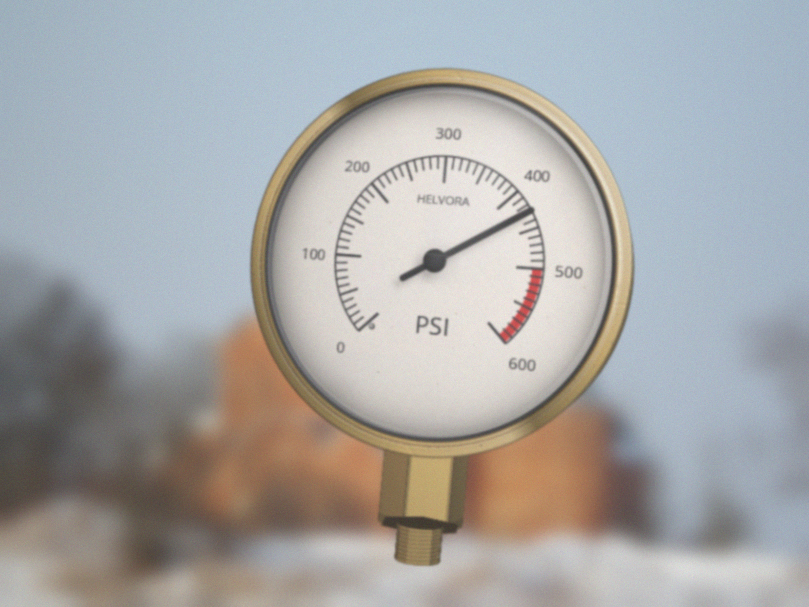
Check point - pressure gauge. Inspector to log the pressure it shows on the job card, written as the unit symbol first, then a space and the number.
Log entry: psi 430
